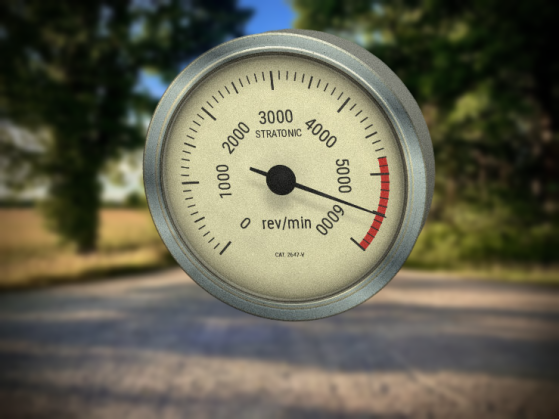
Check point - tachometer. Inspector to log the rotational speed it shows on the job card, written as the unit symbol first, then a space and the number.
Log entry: rpm 5500
